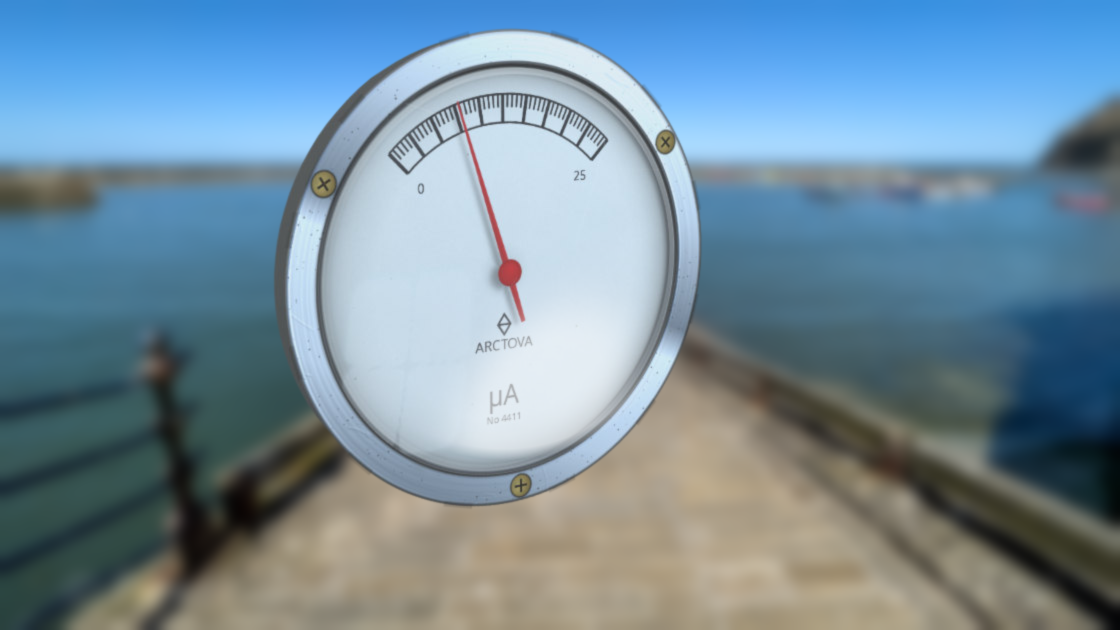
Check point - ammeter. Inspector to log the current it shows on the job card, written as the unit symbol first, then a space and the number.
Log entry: µA 7.5
